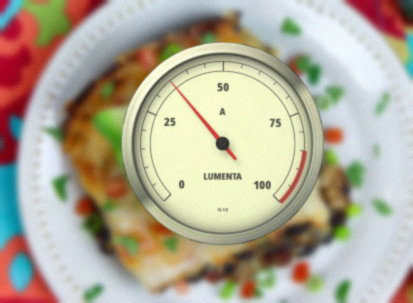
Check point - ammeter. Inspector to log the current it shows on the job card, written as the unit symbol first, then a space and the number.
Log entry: A 35
